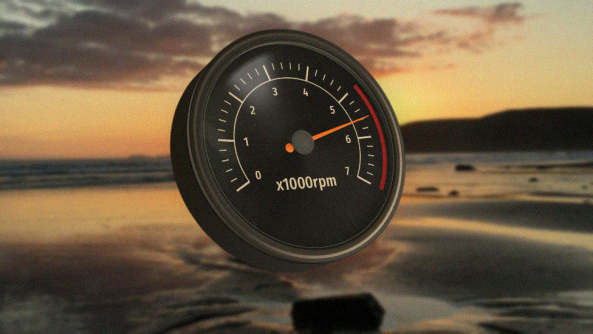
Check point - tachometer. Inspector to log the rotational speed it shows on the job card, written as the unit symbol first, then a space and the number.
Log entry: rpm 5600
